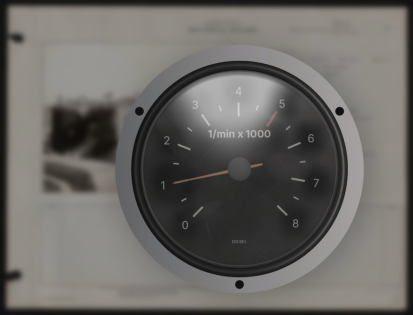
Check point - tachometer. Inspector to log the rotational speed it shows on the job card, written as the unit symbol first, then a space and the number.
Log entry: rpm 1000
